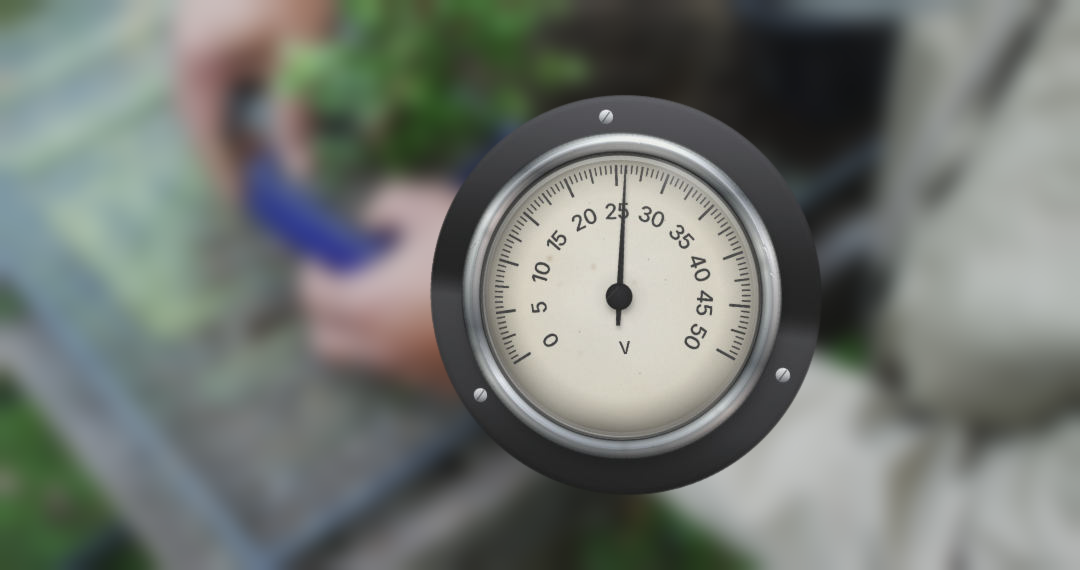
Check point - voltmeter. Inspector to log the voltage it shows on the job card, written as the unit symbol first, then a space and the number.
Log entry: V 26
